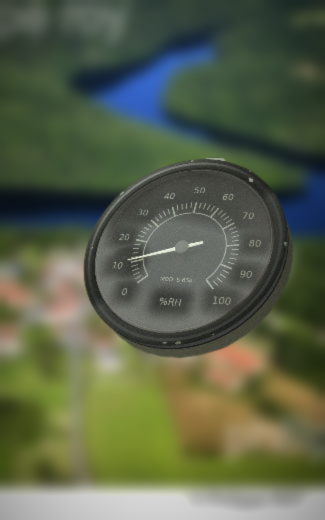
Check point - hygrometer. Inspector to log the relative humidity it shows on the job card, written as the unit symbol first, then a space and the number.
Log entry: % 10
